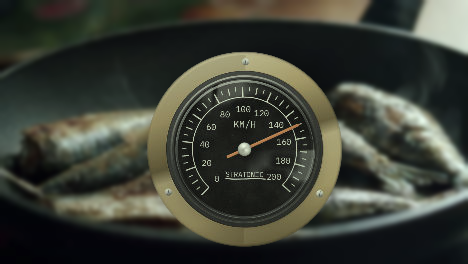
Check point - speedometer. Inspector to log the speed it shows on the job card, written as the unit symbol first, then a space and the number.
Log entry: km/h 150
